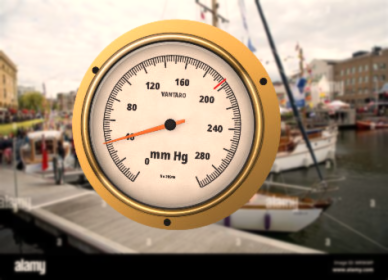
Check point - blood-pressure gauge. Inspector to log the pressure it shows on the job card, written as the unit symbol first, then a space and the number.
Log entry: mmHg 40
